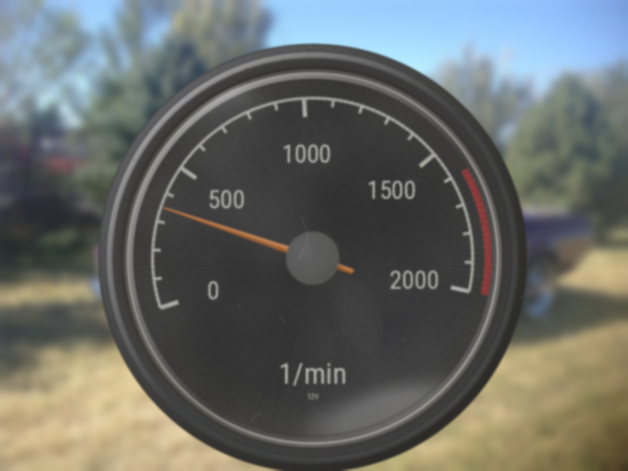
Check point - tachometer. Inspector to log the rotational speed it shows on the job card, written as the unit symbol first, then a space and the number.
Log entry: rpm 350
